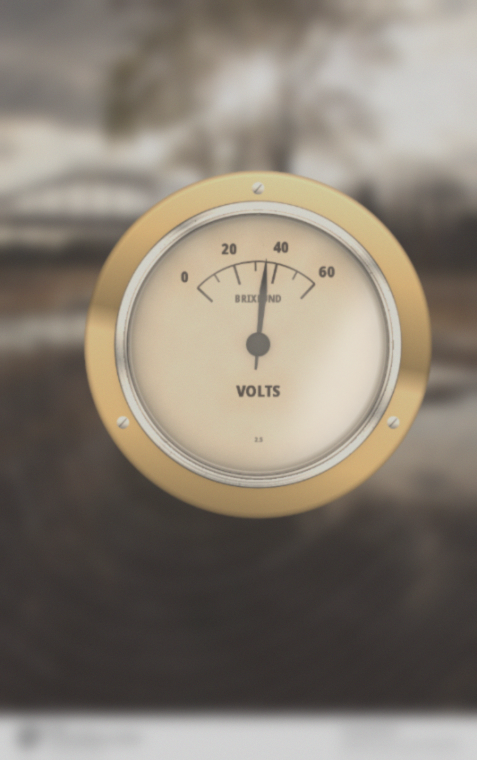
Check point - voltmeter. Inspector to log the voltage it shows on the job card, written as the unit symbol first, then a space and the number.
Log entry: V 35
